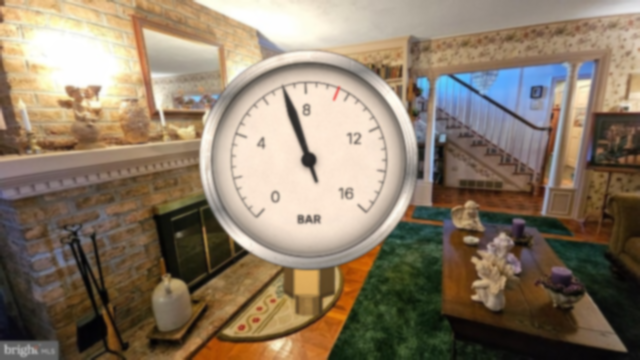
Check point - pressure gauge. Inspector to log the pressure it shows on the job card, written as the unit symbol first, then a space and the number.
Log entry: bar 7
